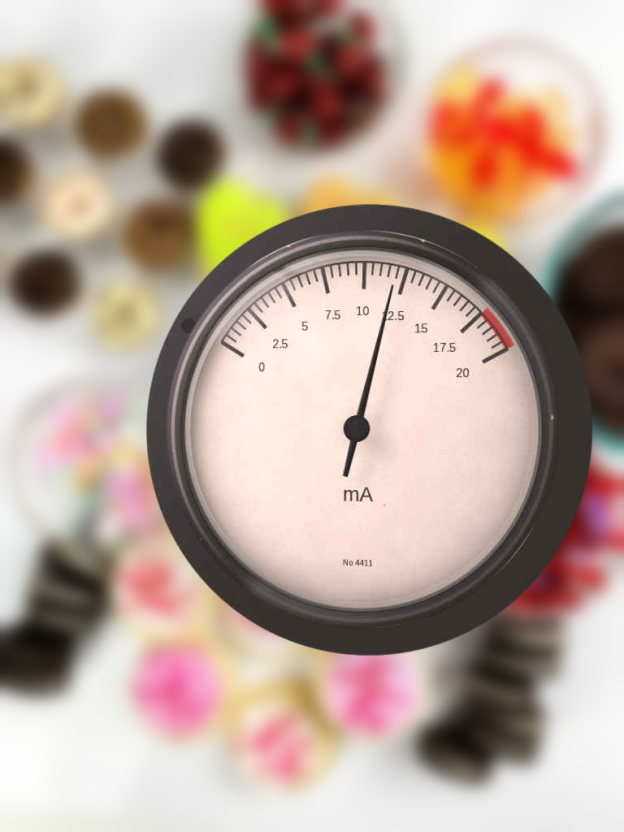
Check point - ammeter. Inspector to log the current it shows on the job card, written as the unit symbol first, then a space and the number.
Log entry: mA 12
